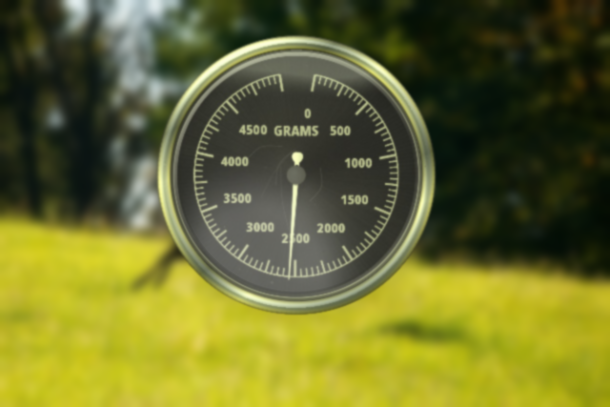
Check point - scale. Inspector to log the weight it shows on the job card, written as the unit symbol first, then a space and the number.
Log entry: g 2550
